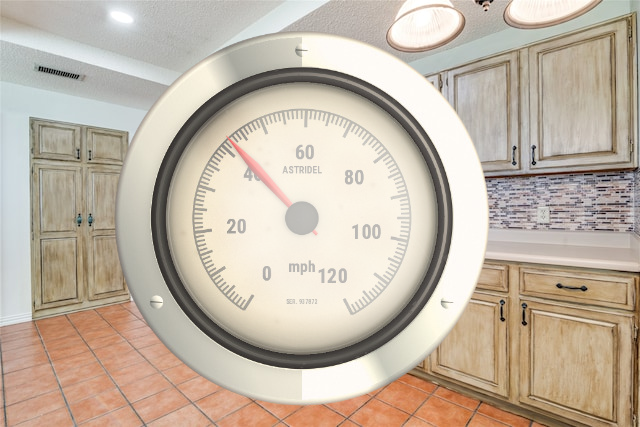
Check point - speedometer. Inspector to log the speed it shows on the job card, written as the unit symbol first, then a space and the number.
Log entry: mph 42
